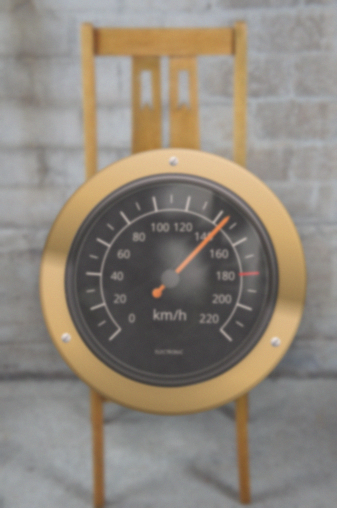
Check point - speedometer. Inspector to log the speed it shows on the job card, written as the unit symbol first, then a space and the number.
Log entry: km/h 145
